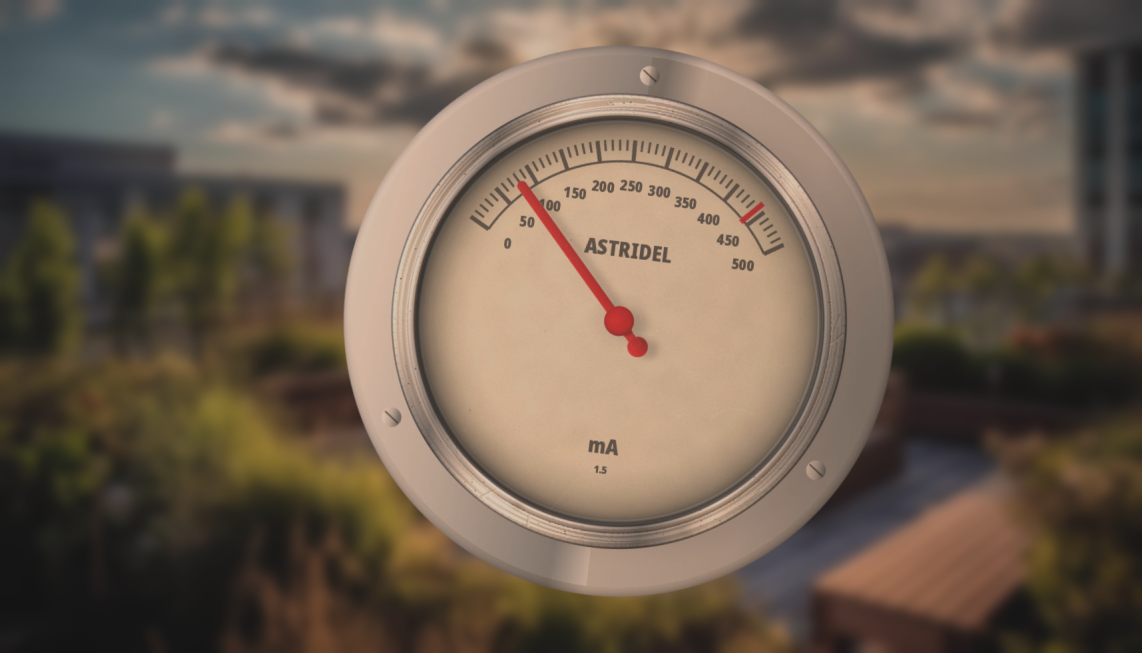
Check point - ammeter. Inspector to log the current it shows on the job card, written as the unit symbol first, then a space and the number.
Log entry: mA 80
